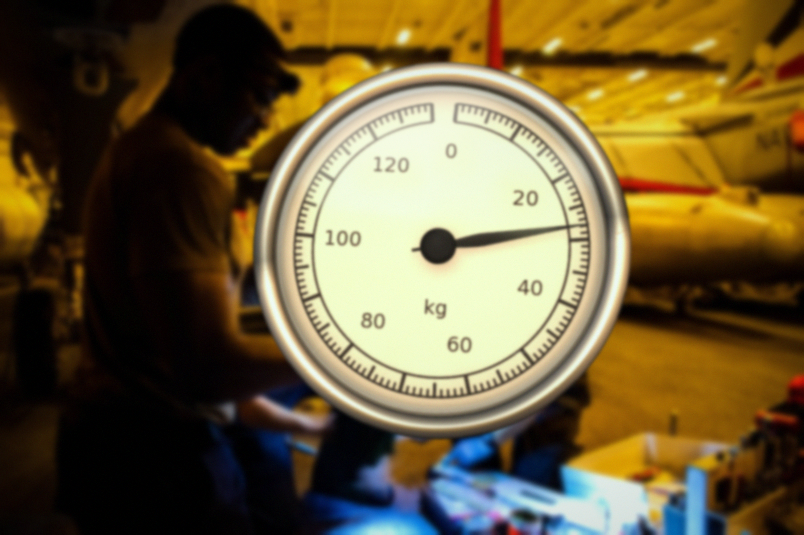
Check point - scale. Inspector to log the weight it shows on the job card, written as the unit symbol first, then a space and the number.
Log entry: kg 28
